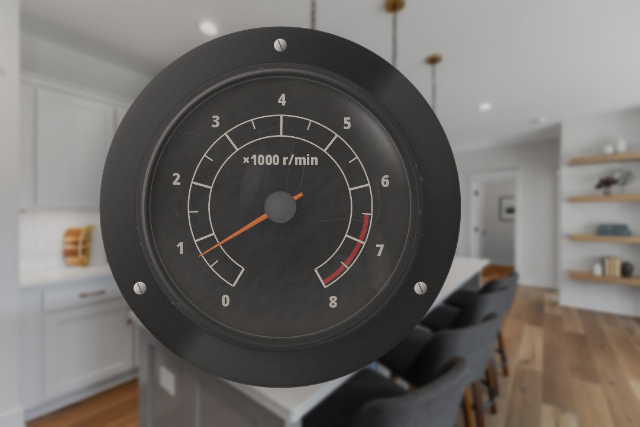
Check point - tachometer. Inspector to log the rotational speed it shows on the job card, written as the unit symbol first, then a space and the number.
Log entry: rpm 750
